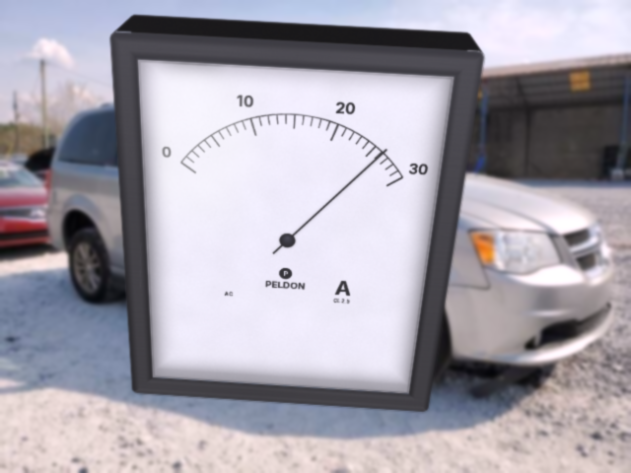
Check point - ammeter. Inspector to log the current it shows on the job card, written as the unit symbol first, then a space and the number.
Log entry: A 26
